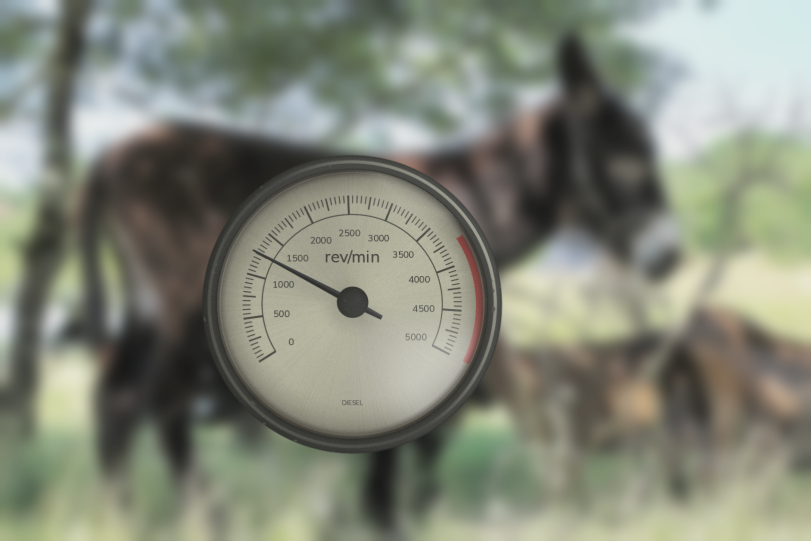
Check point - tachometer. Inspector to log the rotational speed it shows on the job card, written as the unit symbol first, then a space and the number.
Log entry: rpm 1250
